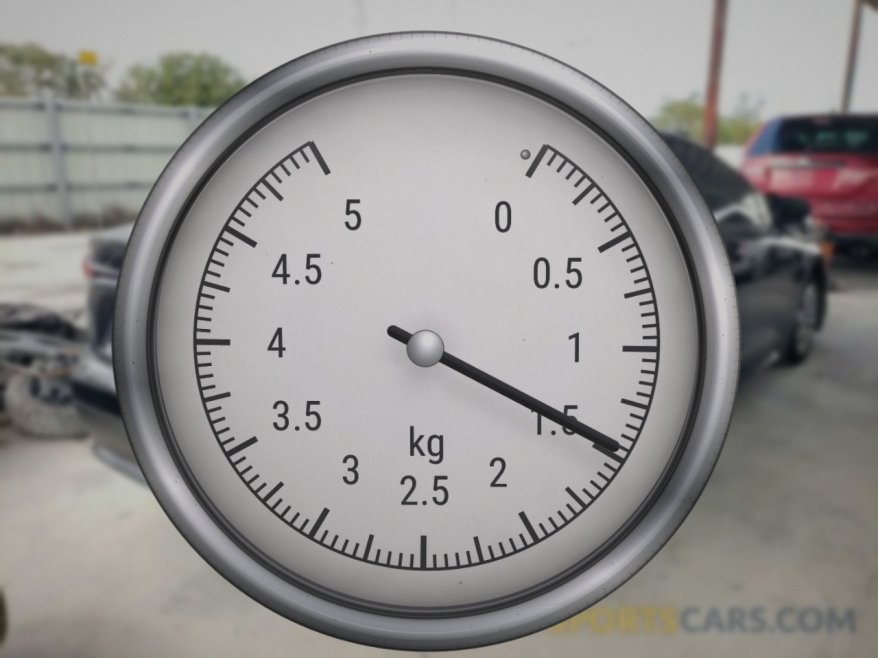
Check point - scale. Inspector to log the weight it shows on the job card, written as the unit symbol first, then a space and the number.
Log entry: kg 1.45
